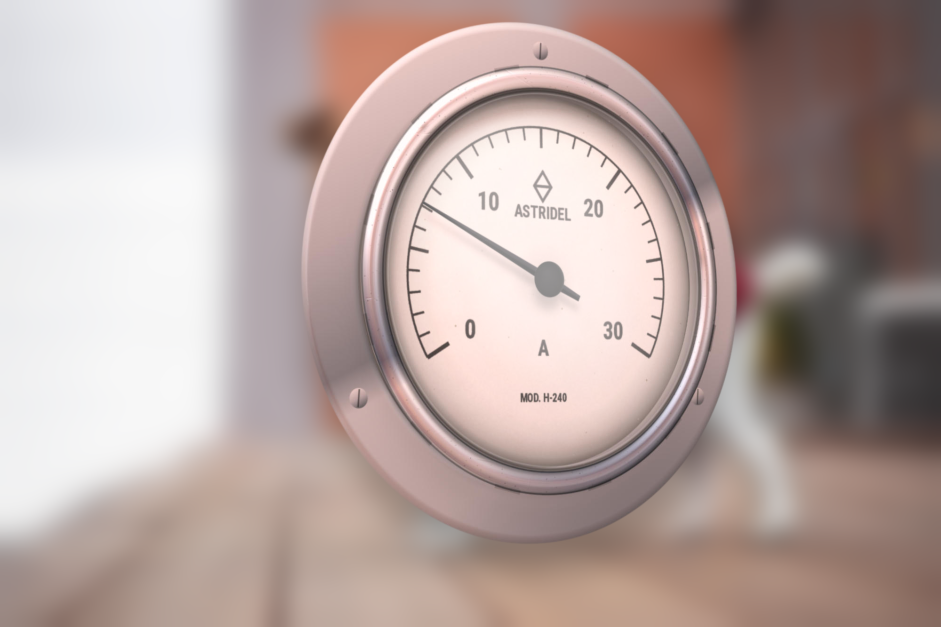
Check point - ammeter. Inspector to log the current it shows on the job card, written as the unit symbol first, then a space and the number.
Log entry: A 7
